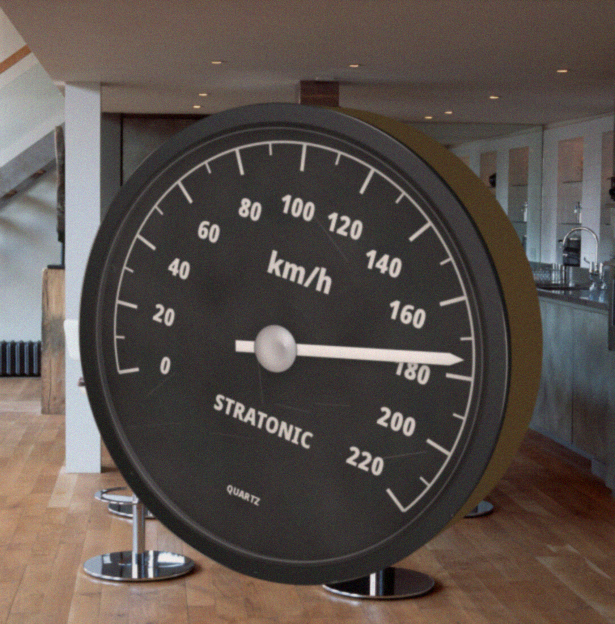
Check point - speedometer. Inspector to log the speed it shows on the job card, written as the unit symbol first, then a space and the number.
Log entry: km/h 175
